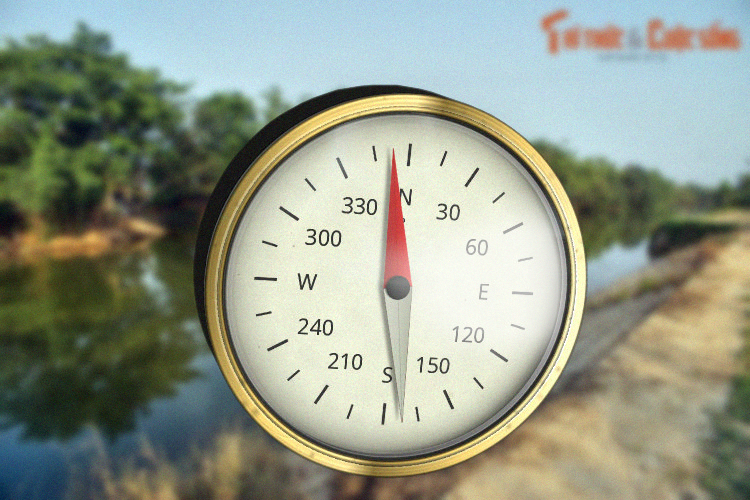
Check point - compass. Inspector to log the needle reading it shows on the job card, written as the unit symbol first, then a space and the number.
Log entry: ° 352.5
